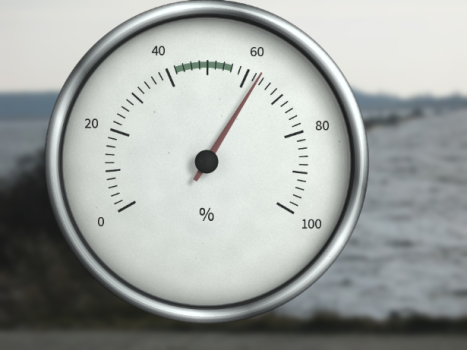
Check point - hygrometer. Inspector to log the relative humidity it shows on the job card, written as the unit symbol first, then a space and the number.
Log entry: % 63
